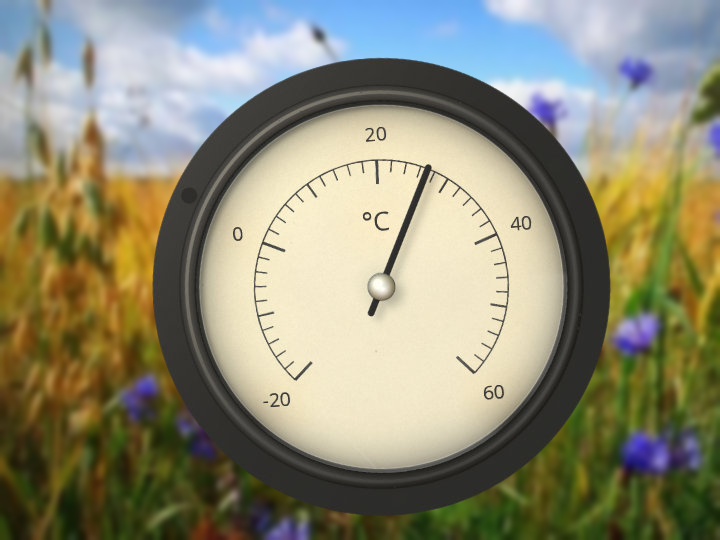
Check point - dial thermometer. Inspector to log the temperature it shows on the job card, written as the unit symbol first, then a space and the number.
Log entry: °C 27
